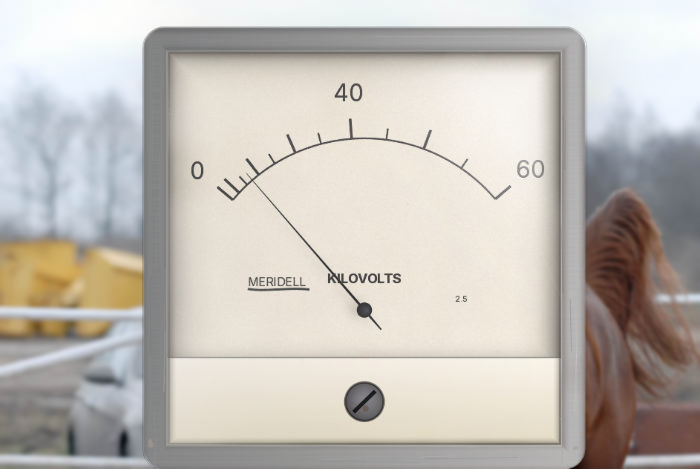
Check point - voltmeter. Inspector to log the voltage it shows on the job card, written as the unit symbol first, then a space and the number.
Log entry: kV 17.5
